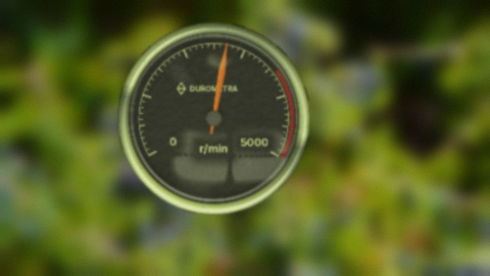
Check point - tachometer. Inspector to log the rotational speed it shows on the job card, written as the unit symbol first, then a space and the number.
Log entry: rpm 2700
